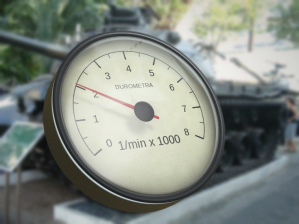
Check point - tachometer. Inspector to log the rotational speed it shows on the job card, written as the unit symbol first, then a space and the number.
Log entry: rpm 2000
